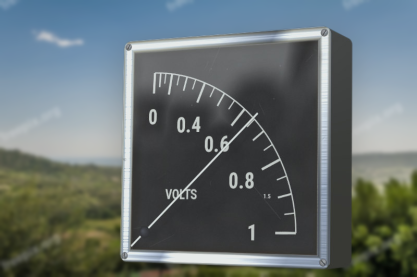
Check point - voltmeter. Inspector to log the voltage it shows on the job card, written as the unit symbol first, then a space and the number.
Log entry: V 0.65
